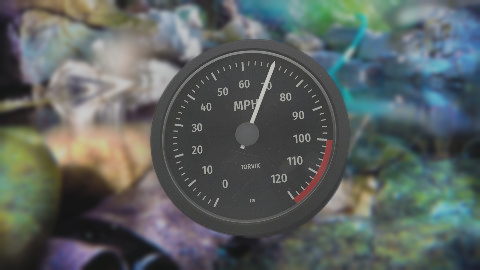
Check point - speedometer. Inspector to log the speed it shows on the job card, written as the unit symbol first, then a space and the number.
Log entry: mph 70
